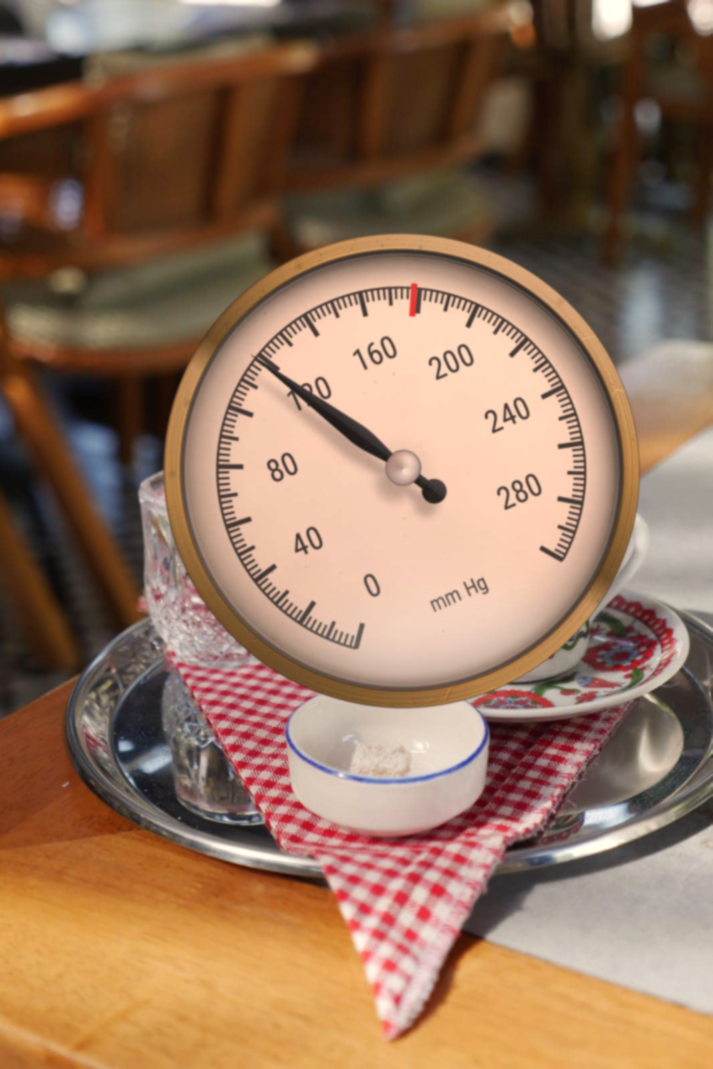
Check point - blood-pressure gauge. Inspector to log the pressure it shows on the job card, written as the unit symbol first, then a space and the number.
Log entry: mmHg 118
